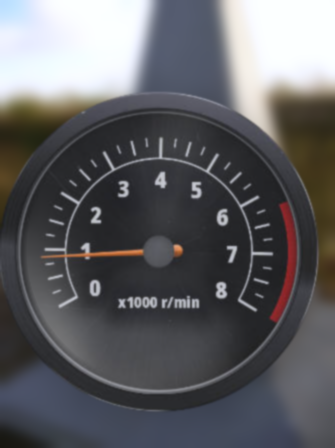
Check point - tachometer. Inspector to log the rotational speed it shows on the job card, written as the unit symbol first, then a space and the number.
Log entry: rpm 875
